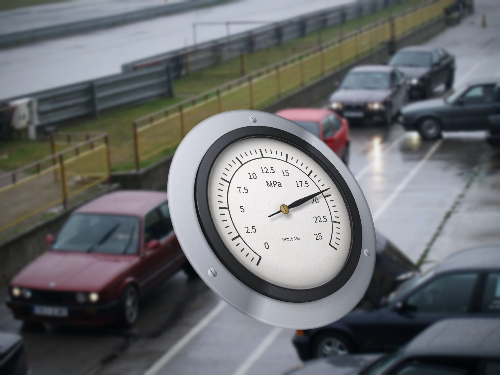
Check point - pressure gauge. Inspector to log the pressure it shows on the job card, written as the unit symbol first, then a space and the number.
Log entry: MPa 19.5
